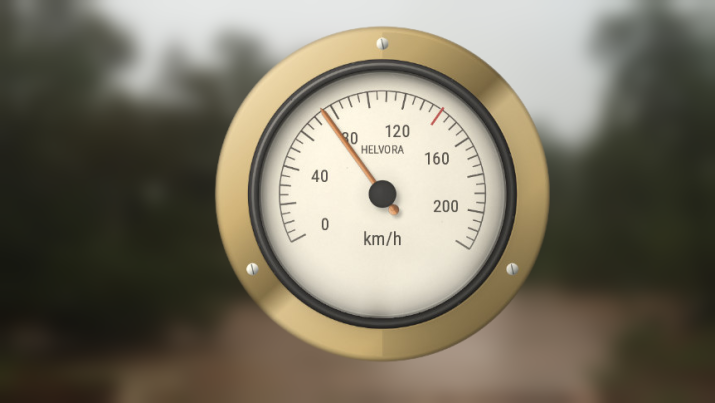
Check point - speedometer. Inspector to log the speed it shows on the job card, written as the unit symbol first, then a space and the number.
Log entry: km/h 75
